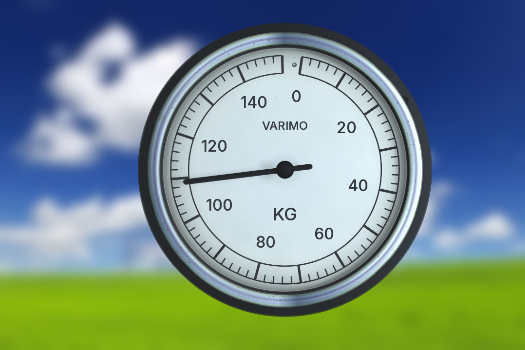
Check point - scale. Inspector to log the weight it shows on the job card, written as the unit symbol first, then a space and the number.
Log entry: kg 109
